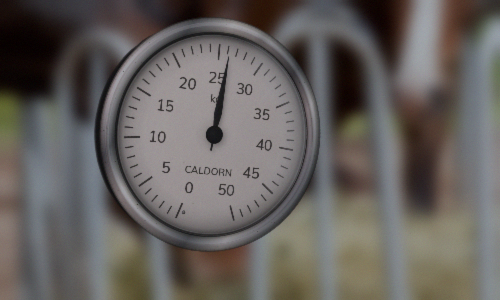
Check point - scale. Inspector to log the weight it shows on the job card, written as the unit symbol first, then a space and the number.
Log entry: kg 26
